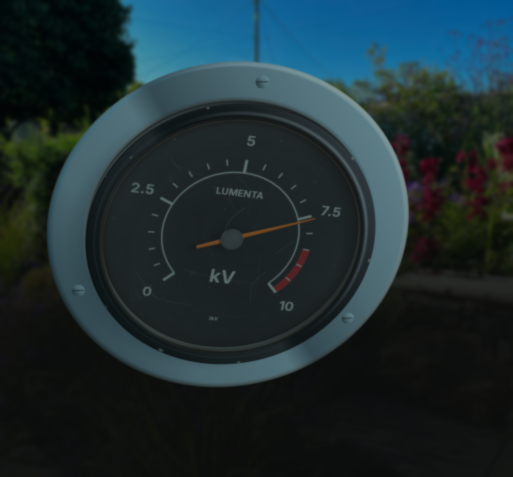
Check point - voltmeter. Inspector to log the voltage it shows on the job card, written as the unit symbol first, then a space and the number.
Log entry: kV 7.5
